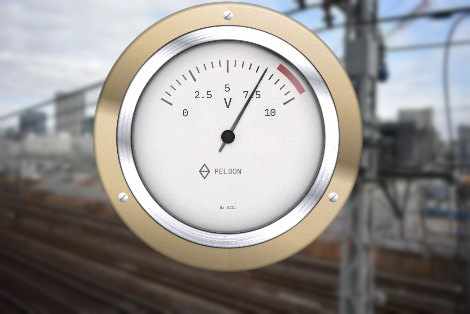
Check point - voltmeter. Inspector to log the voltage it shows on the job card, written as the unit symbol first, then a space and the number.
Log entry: V 7.5
